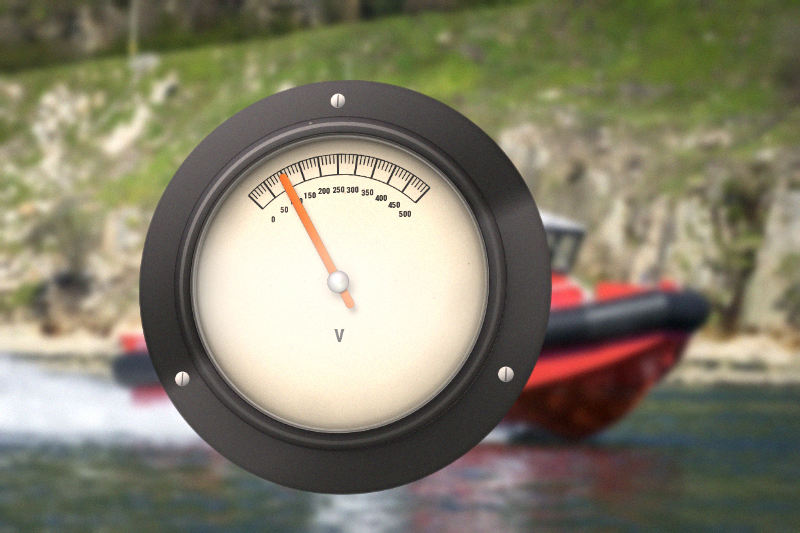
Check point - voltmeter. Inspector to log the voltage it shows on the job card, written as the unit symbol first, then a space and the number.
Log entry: V 100
